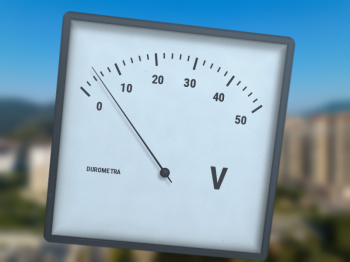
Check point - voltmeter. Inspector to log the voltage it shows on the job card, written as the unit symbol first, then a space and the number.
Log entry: V 5
